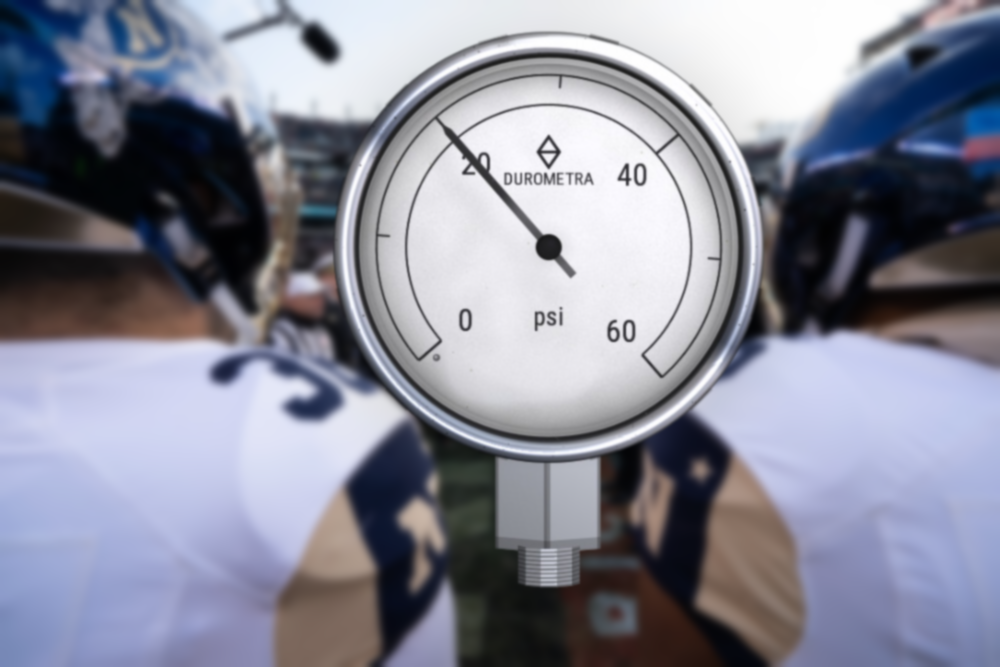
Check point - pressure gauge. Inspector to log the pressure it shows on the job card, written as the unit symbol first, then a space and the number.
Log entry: psi 20
